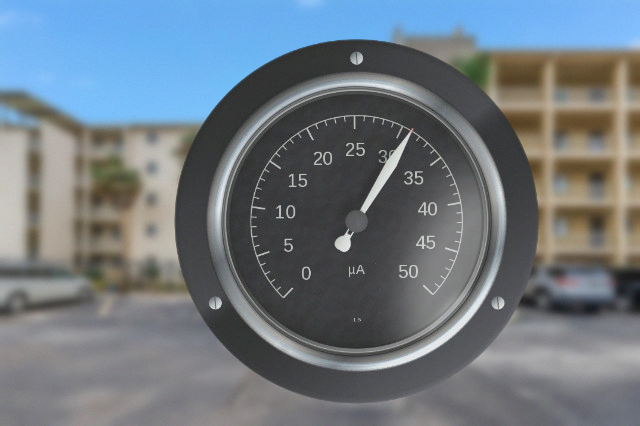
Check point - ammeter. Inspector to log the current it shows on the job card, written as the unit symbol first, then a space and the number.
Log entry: µA 31
